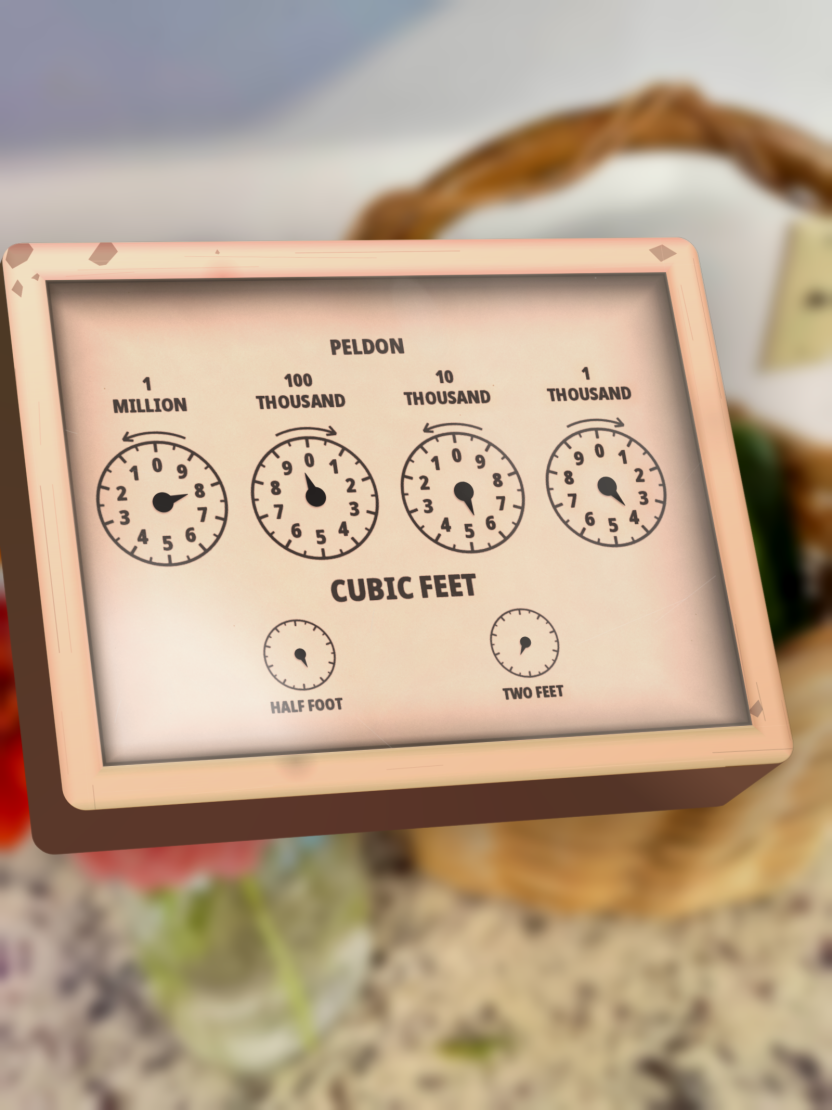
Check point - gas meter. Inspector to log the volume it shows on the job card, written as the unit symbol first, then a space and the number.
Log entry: ft³ 795400
